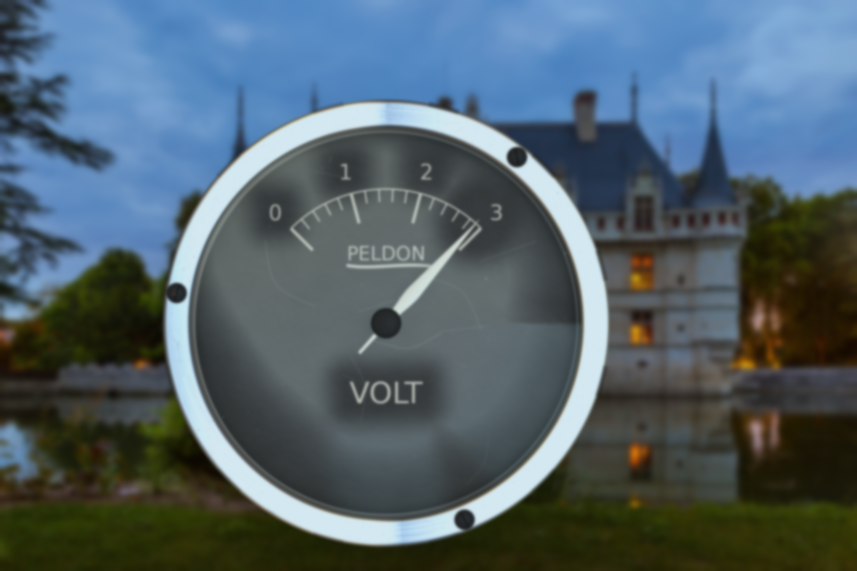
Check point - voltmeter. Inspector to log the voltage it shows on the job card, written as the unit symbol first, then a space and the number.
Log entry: V 2.9
